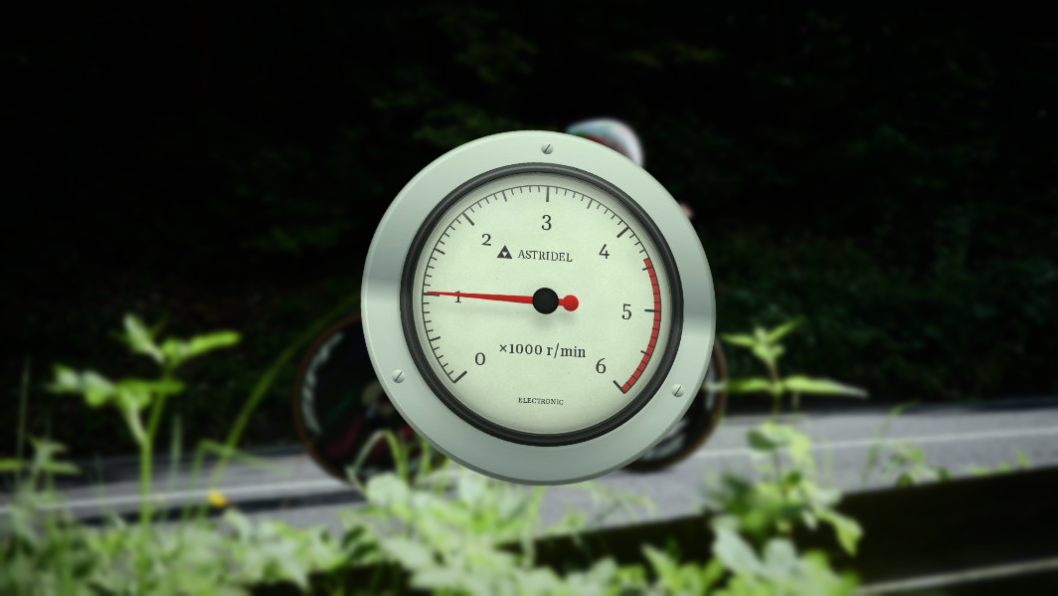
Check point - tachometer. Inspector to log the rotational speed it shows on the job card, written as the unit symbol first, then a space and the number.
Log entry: rpm 1000
